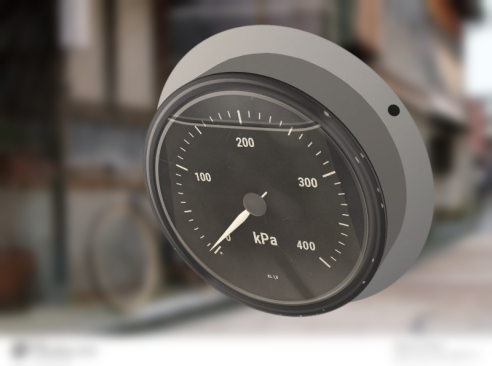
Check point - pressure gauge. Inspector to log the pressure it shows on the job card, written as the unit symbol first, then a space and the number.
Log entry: kPa 5
